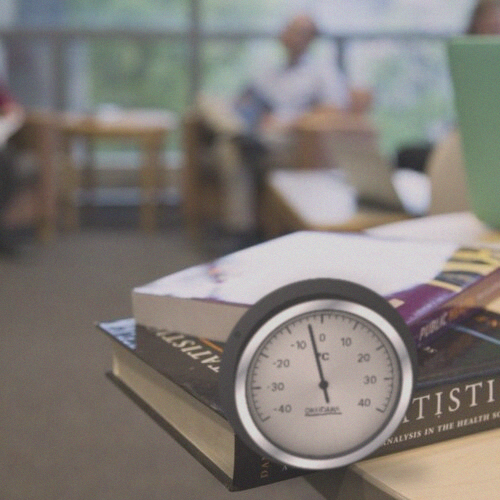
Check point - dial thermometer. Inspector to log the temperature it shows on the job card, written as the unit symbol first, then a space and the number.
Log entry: °C -4
